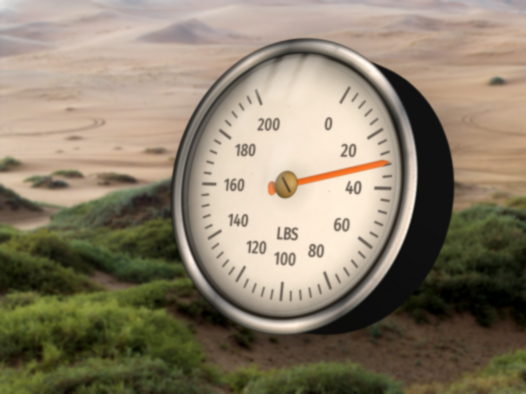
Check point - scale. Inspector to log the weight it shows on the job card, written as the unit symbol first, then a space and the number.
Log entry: lb 32
